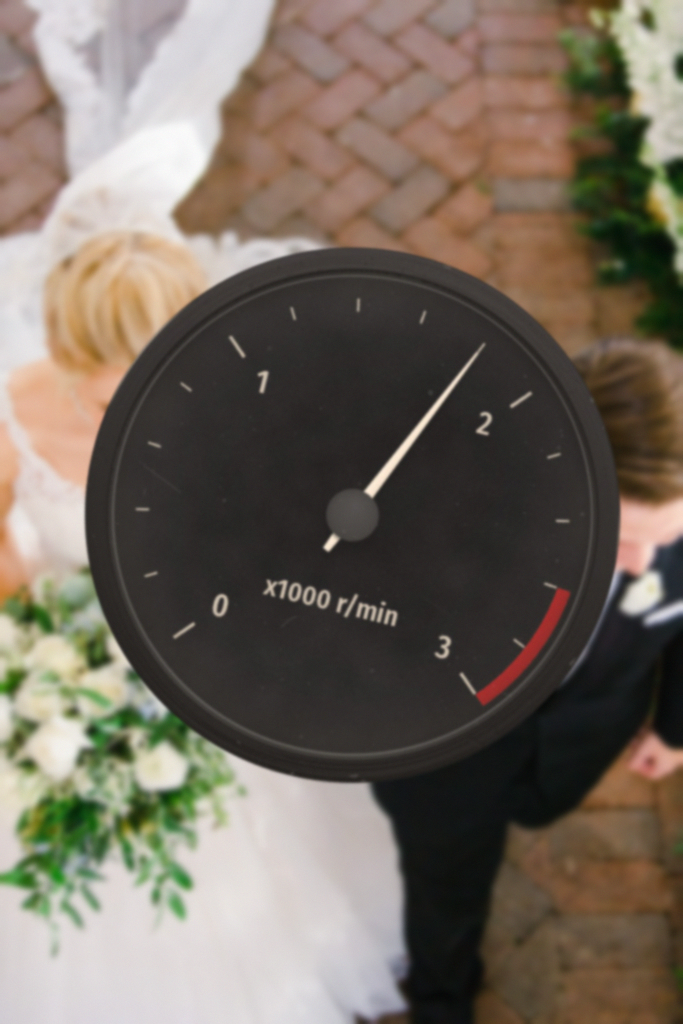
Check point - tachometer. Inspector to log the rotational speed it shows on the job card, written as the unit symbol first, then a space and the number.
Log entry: rpm 1800
